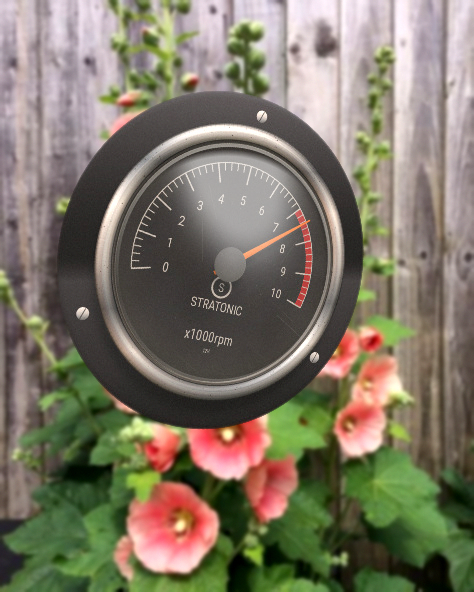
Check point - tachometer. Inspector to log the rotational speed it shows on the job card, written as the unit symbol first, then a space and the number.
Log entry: rpm 7400
